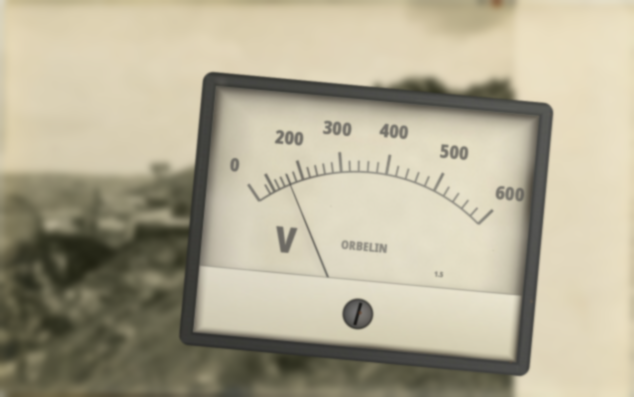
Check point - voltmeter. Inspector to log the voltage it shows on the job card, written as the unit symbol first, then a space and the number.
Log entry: V 160
